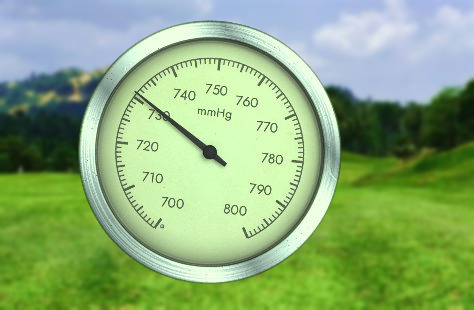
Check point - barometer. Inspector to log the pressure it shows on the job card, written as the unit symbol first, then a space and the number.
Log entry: mmHg 731
